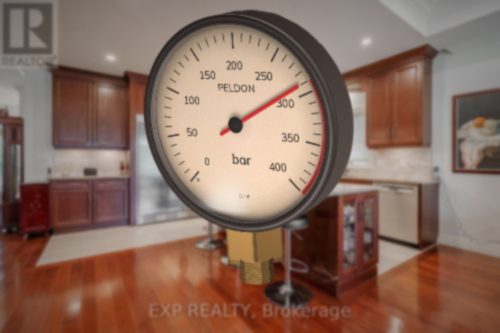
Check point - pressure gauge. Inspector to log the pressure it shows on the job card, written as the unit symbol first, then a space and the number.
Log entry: bar 290
